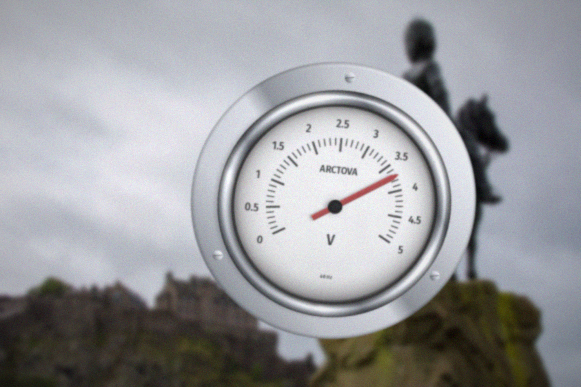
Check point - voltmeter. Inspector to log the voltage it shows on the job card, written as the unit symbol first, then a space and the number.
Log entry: V 3.7
